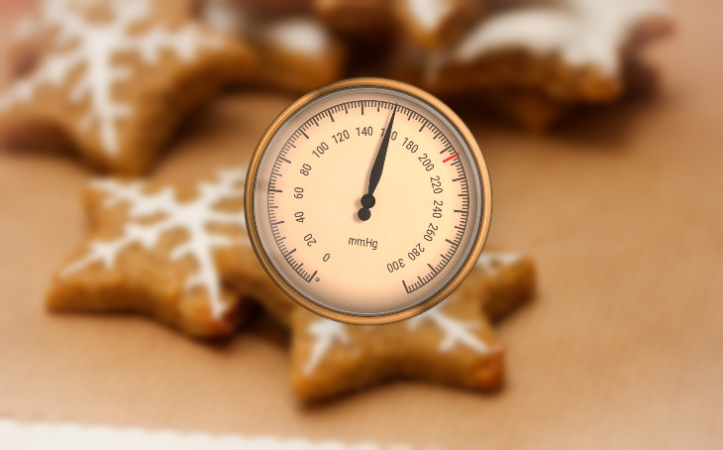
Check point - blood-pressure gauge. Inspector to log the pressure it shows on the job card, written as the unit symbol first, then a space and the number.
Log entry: mmHg 160
